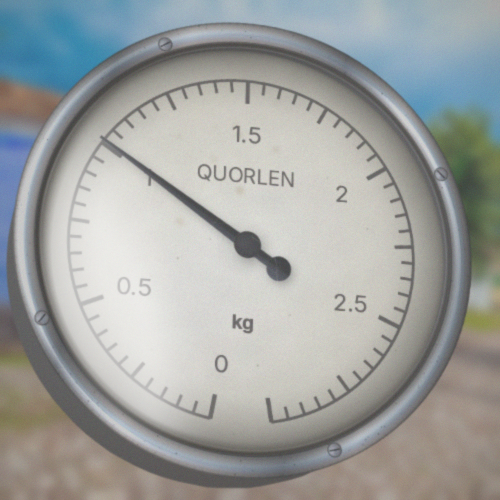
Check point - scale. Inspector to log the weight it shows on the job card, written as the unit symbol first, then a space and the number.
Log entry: kg 1
